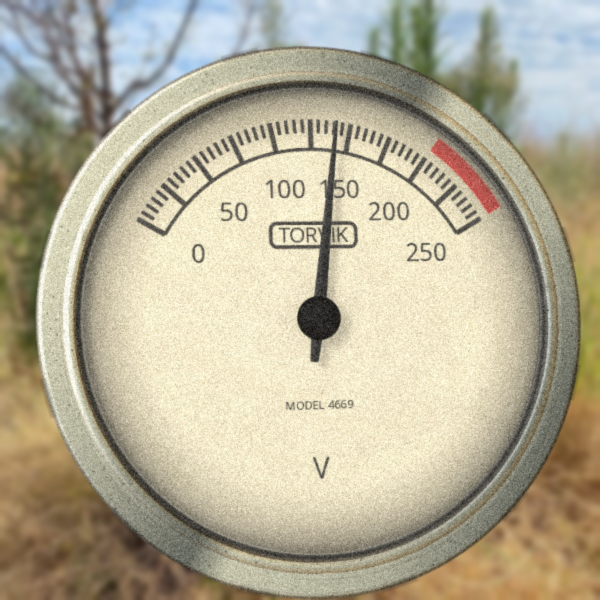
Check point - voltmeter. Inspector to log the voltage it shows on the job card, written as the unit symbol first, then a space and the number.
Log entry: V 140
